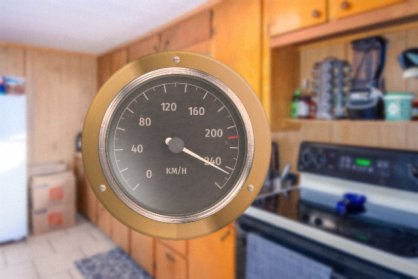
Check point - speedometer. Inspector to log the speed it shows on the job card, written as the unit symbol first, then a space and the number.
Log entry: km/h 245
